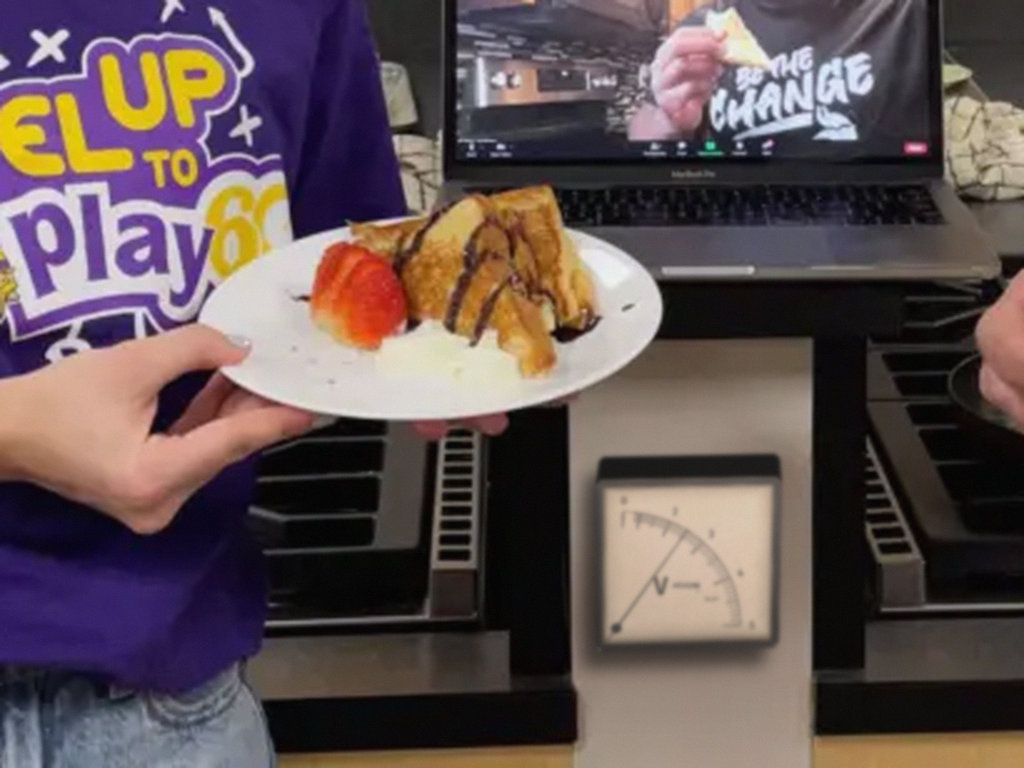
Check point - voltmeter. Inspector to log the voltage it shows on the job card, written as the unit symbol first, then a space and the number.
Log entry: V 2.5
